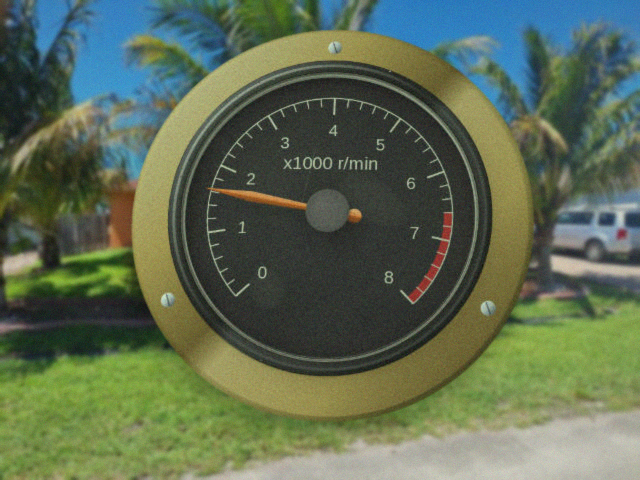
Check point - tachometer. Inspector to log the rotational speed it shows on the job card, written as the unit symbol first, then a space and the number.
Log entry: rpm 1600
